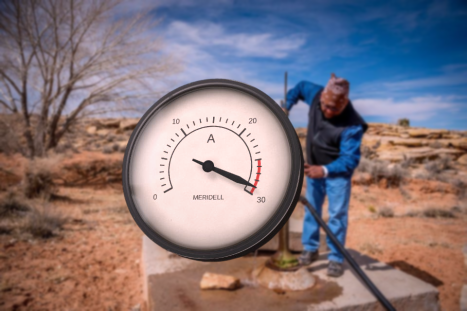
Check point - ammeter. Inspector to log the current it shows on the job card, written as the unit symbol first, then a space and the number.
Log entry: A 29
